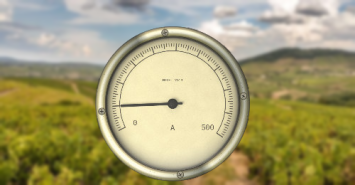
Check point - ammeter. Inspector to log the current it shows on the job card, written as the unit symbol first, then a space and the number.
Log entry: A 50
